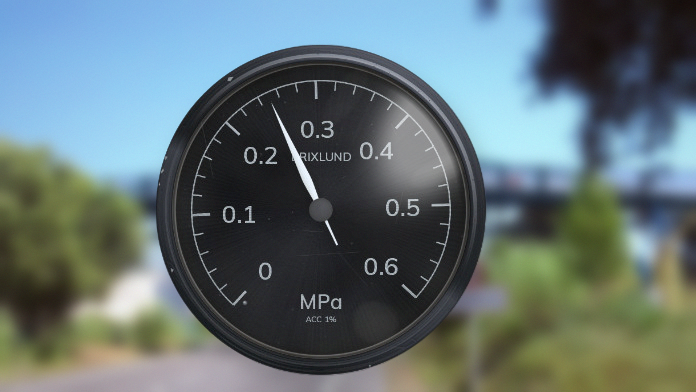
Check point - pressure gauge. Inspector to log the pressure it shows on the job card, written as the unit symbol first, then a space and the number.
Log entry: MPa 0.25
